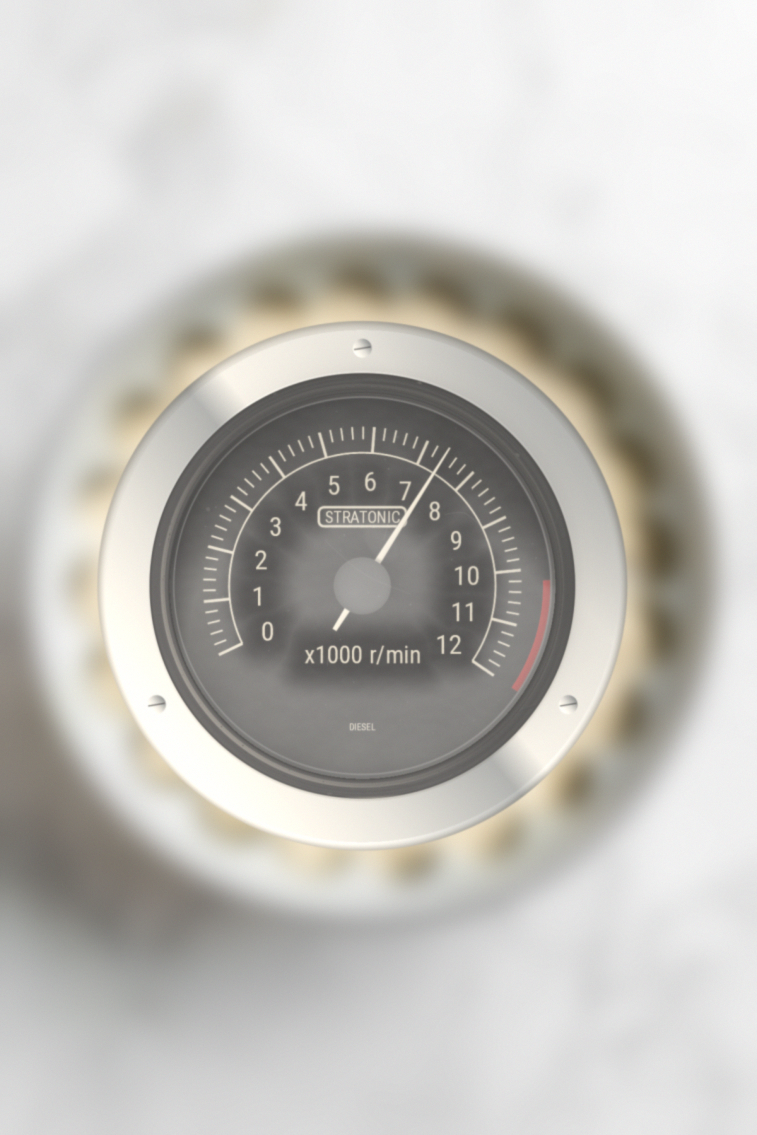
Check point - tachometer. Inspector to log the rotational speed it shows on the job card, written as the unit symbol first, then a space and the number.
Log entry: rpm 7400
